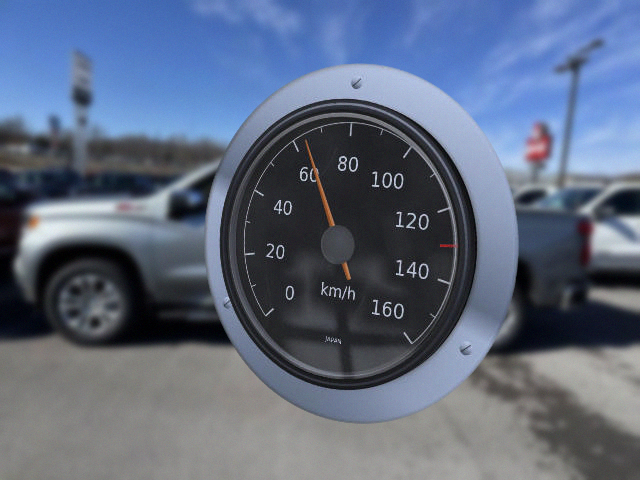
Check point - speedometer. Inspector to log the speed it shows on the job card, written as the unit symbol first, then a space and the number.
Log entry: km/h 65
